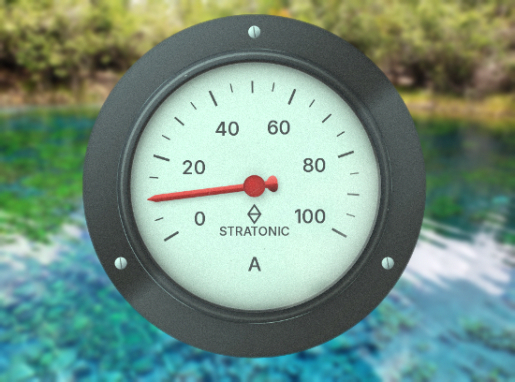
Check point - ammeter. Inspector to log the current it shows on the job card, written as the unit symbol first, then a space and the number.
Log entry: A 10
